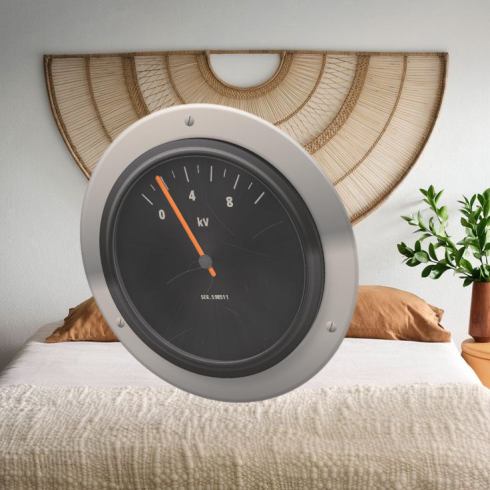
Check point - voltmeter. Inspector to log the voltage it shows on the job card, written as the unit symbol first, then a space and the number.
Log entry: kV 2
